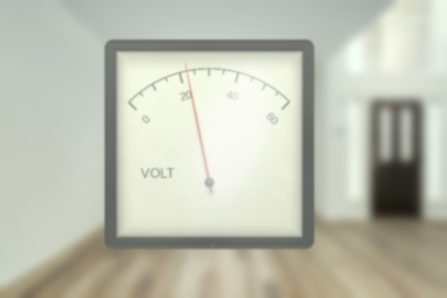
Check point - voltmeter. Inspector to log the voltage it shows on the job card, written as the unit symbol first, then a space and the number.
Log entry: V 22.5
